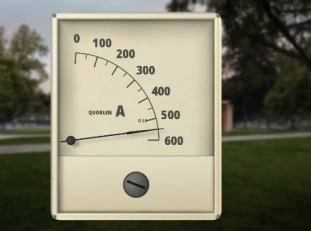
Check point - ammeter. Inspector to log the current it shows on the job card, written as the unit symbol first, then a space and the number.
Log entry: A 550
